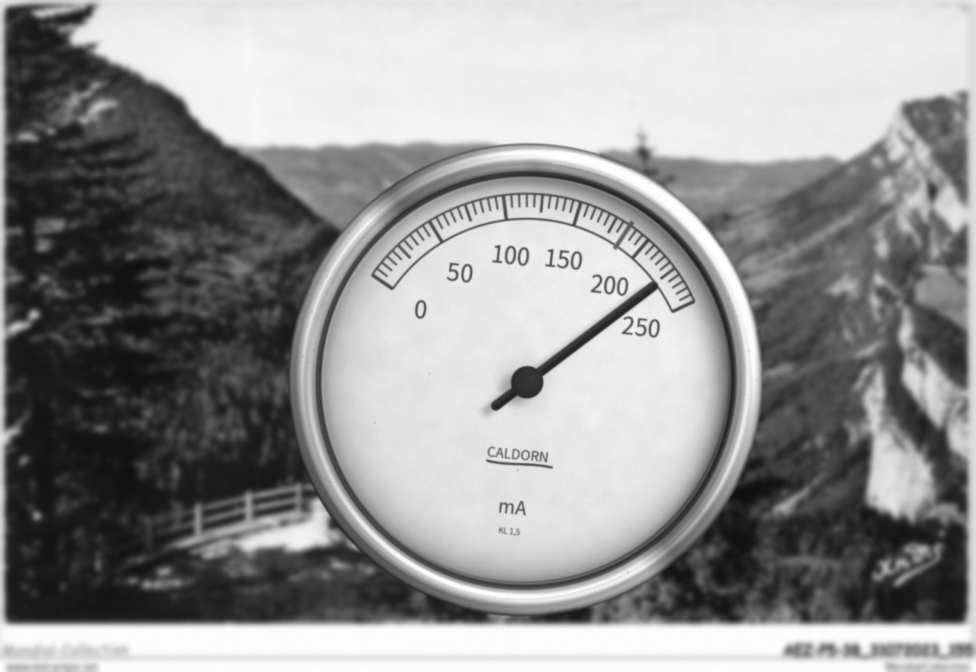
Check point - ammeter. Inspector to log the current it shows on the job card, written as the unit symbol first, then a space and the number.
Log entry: mA 225
